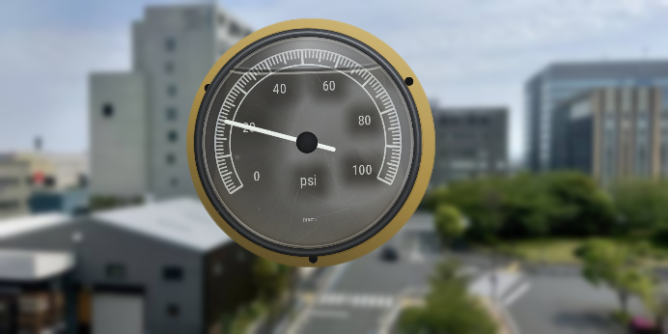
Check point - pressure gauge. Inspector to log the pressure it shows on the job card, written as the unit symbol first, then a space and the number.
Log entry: psi 20
